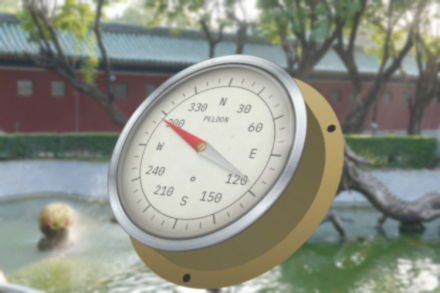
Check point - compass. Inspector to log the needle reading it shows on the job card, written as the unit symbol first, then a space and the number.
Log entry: ° 295
